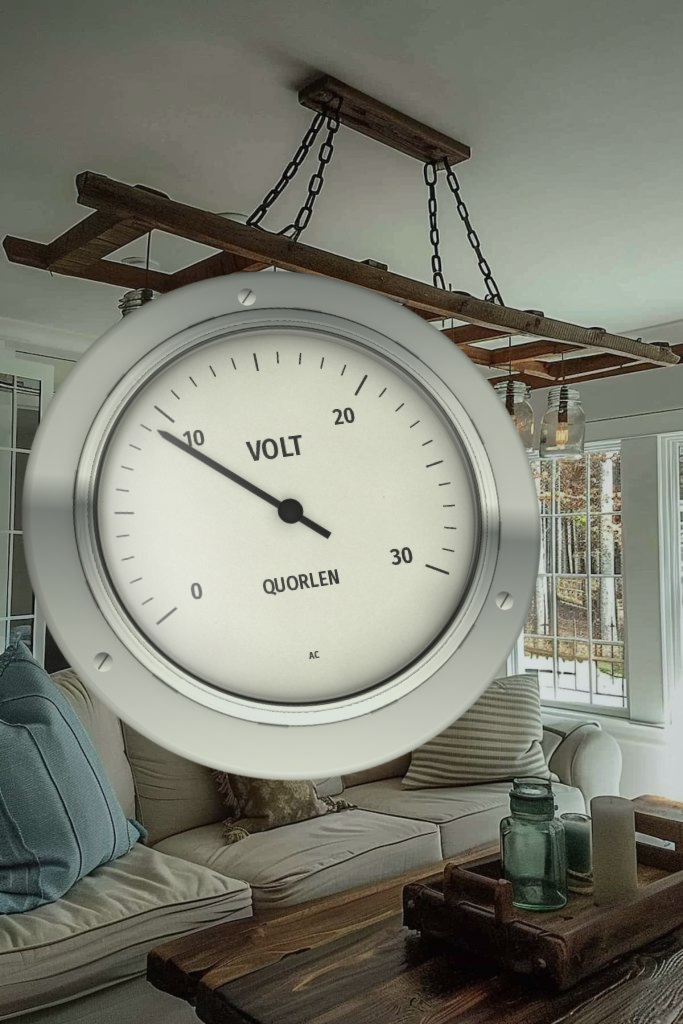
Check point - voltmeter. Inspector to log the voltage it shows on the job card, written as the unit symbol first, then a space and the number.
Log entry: V 9
